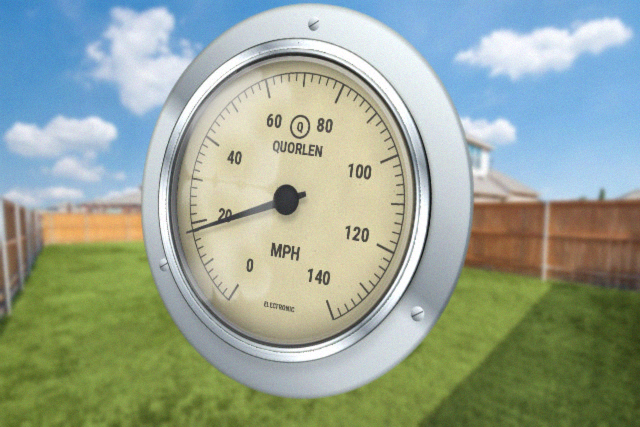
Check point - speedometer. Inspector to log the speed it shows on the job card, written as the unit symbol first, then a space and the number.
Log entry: mph 18
